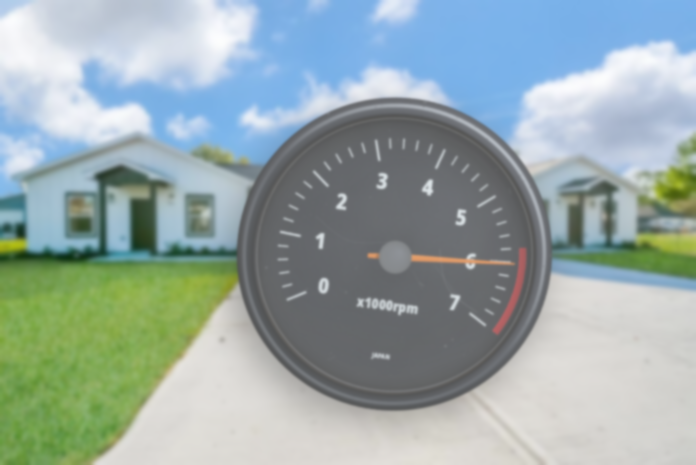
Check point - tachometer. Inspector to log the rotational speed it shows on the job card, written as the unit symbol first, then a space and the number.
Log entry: rpm 6000
